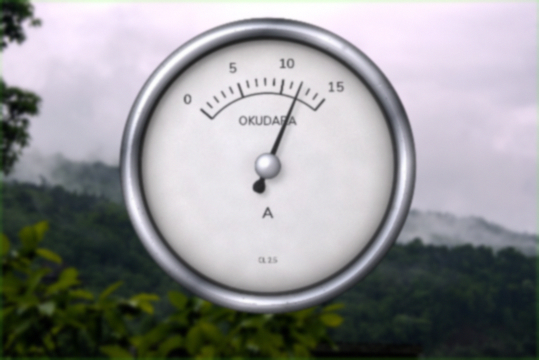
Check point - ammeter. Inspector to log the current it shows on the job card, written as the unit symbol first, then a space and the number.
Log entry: A 12
